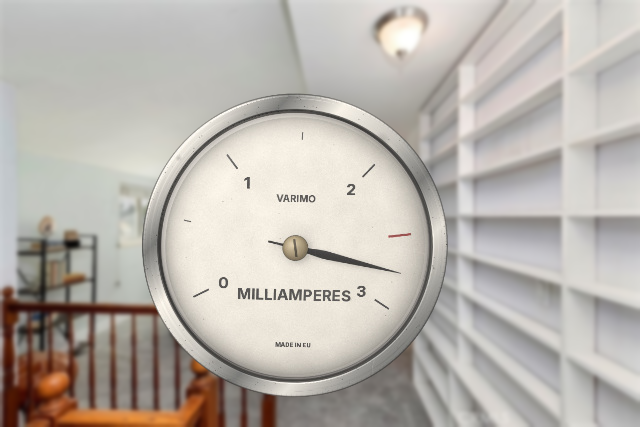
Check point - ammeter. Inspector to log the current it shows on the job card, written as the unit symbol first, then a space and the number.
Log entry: mA 2.75
